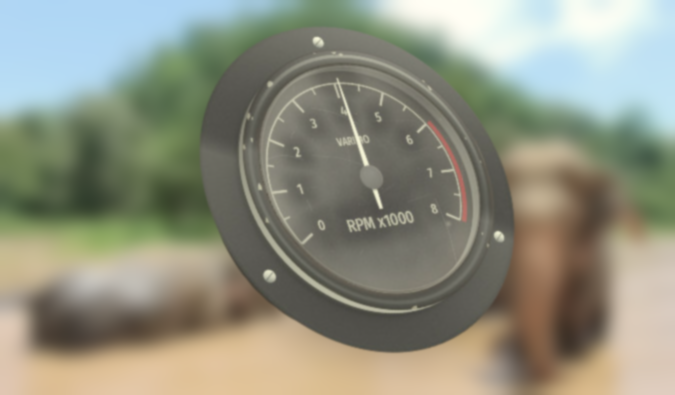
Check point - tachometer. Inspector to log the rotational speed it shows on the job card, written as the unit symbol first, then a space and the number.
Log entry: rpm 4000
